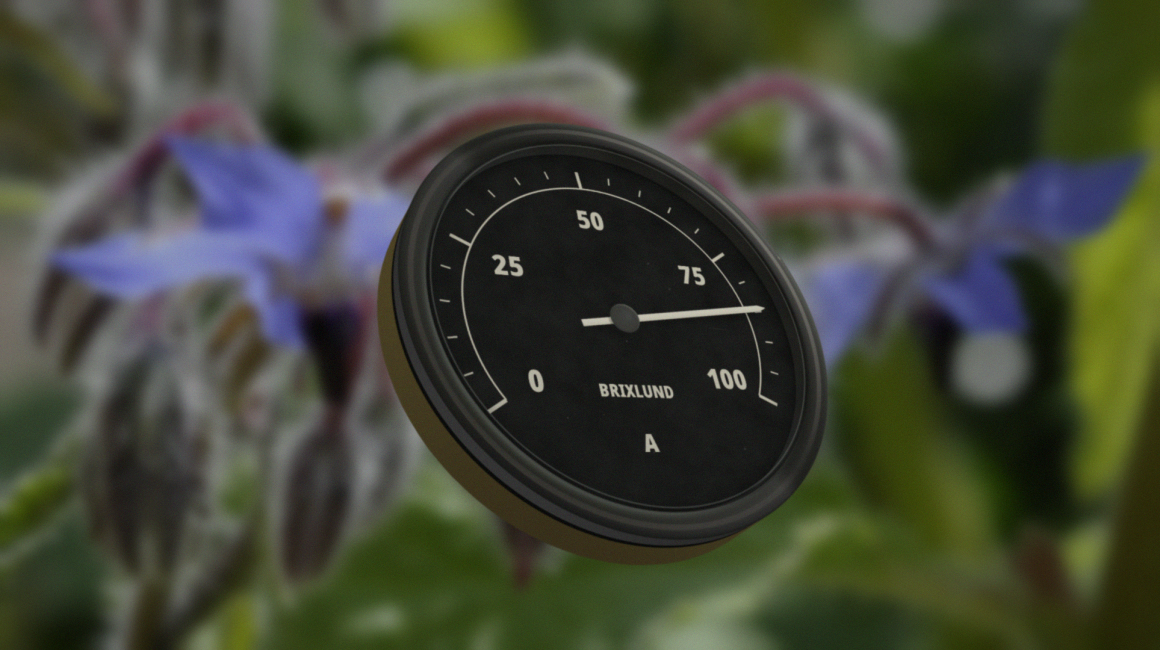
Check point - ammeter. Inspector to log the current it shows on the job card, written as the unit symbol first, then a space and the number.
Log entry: A 85
